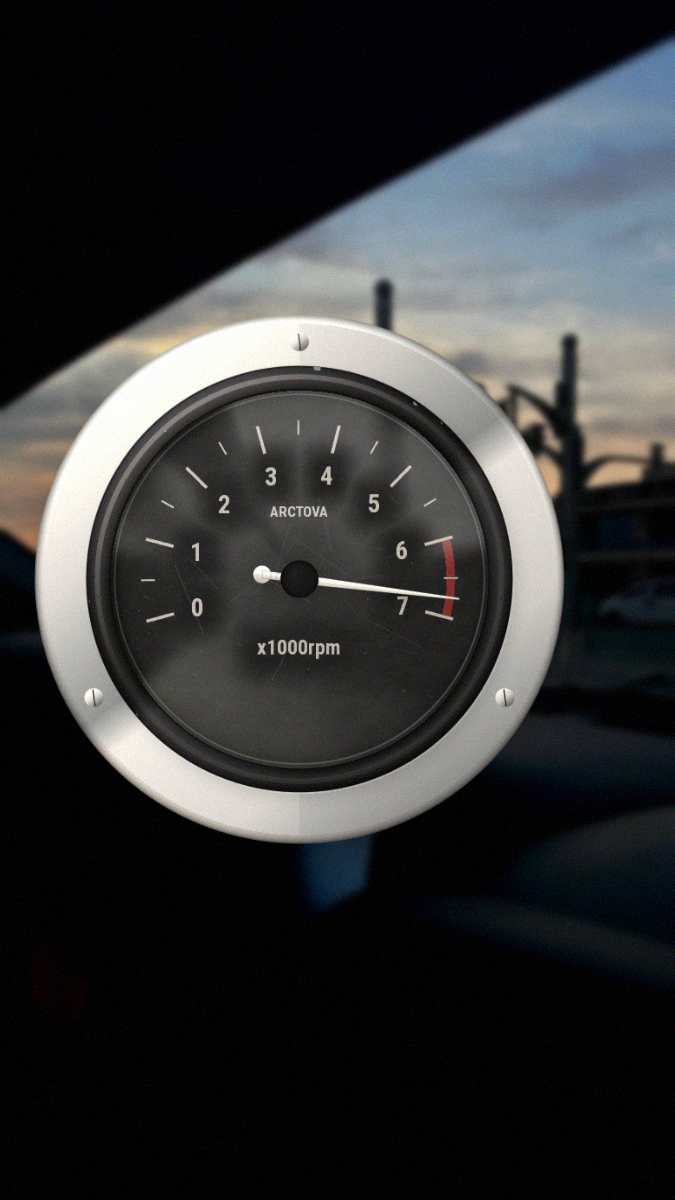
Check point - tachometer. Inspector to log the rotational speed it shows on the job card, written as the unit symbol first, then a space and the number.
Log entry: rpm 6750
